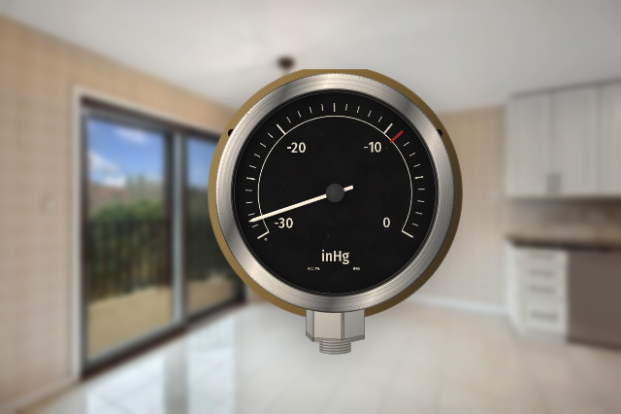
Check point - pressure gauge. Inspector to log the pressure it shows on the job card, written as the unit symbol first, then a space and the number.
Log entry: inHg -28.5
